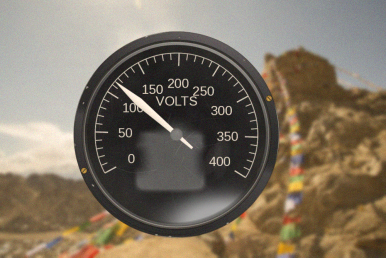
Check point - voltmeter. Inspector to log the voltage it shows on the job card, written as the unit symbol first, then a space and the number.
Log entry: V 115
